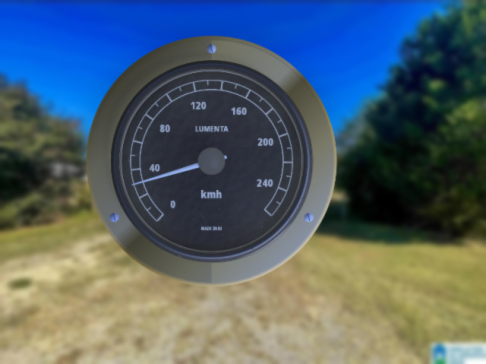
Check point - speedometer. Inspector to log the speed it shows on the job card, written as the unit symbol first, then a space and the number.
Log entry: km/h 30
